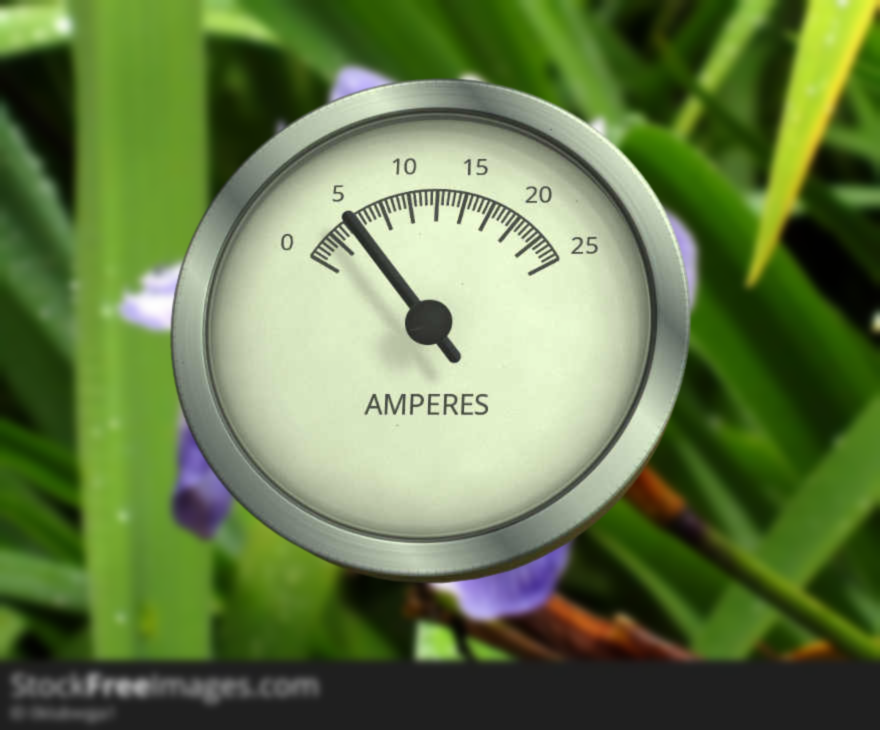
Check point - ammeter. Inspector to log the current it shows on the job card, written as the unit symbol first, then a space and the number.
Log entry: A 4.5
